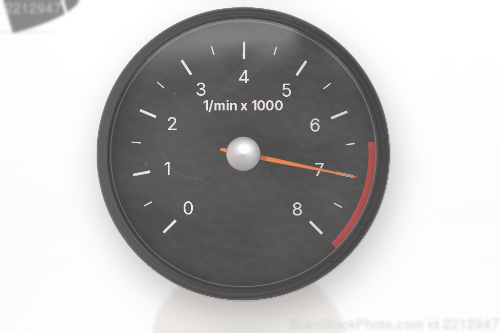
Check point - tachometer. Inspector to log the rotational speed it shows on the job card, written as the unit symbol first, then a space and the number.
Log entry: rpm 7000
